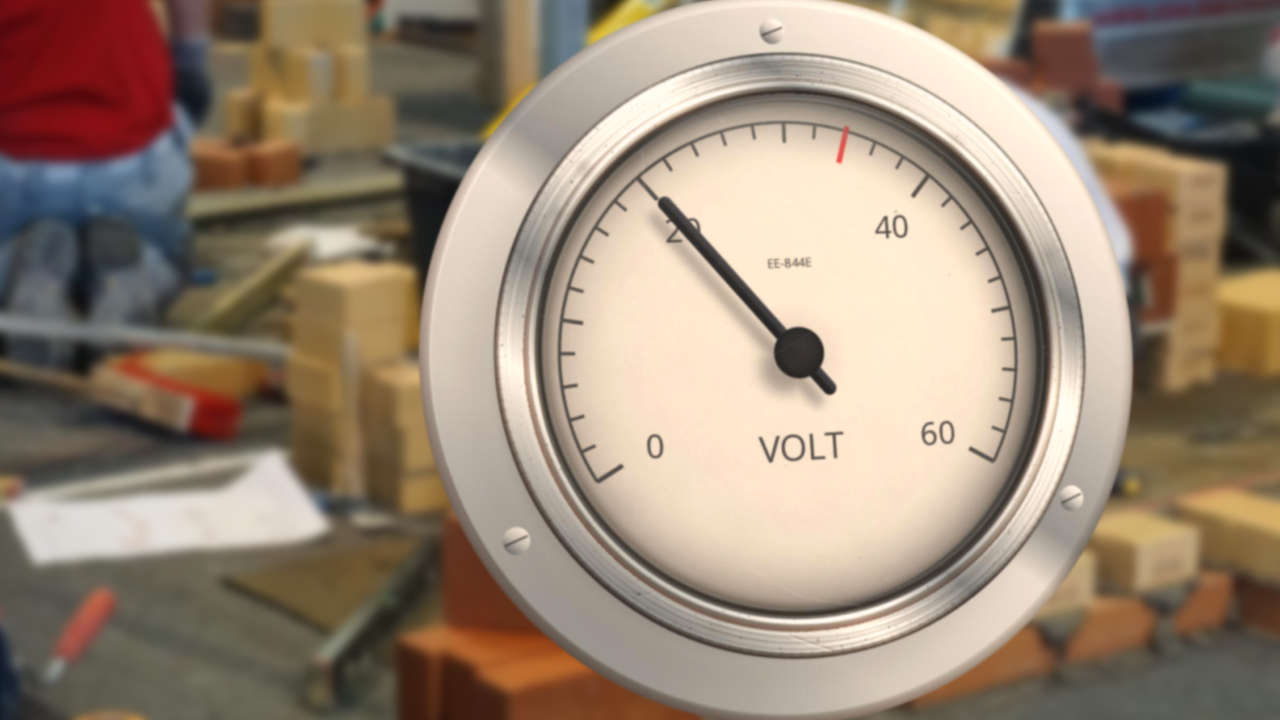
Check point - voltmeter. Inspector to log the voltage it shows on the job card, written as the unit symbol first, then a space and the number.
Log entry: V 20
